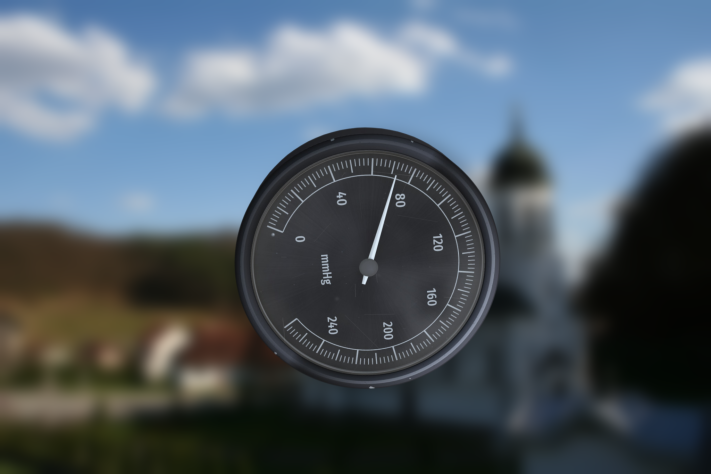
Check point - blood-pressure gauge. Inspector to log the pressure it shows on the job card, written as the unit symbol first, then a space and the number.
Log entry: mmHg 72
